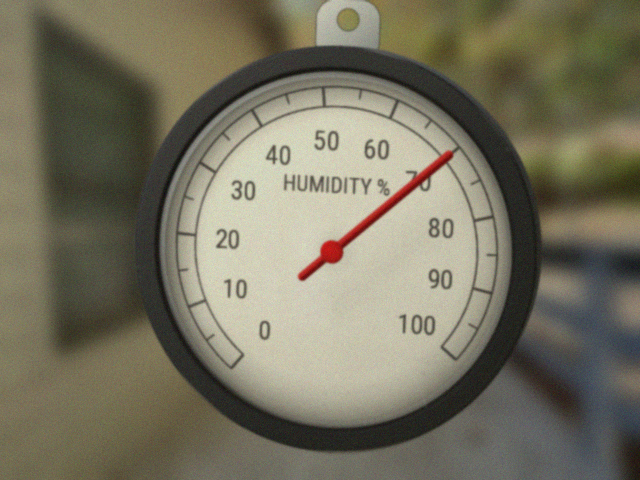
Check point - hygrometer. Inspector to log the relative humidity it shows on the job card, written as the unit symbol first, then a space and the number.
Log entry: % 70
